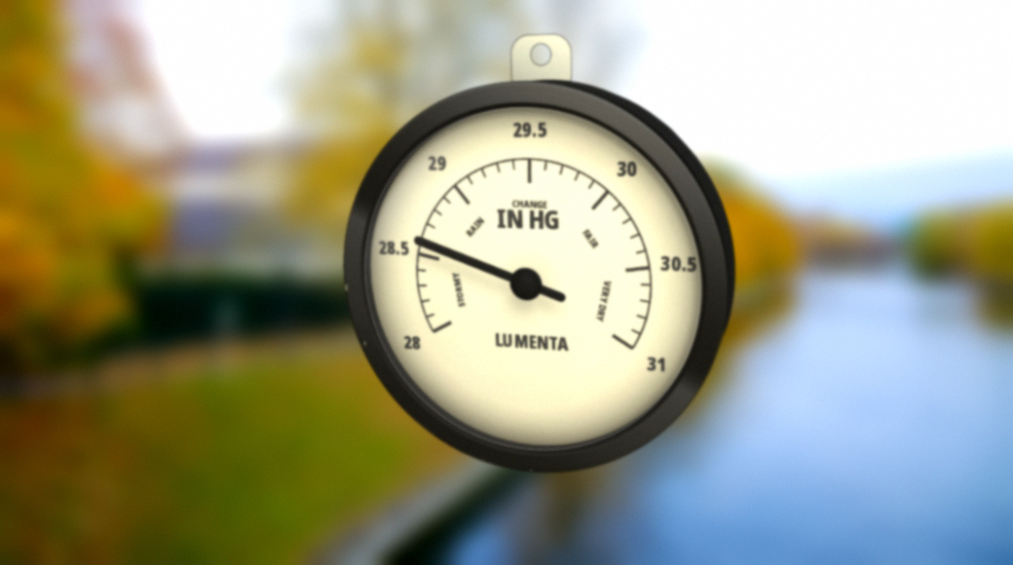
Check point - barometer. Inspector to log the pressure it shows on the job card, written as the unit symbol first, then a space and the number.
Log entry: inHg 28.6
